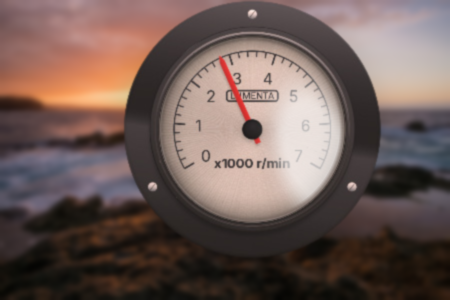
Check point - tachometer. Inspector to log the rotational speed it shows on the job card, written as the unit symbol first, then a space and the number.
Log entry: rpm 2800
